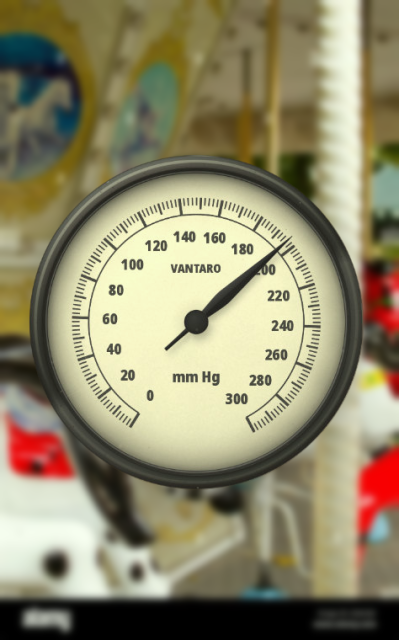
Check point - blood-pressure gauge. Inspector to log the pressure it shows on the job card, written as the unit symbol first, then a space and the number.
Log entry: mmHg 196
